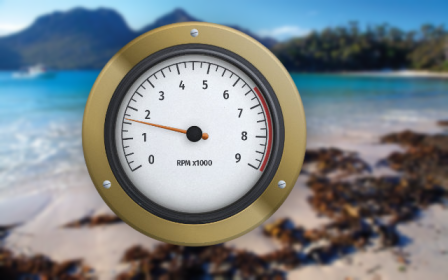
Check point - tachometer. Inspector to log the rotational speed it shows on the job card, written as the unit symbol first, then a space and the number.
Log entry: rpm 1625
